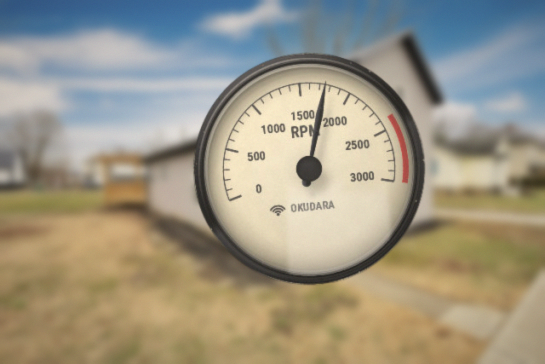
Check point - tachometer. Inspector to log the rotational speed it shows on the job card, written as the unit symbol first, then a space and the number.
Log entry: rpm 1750
